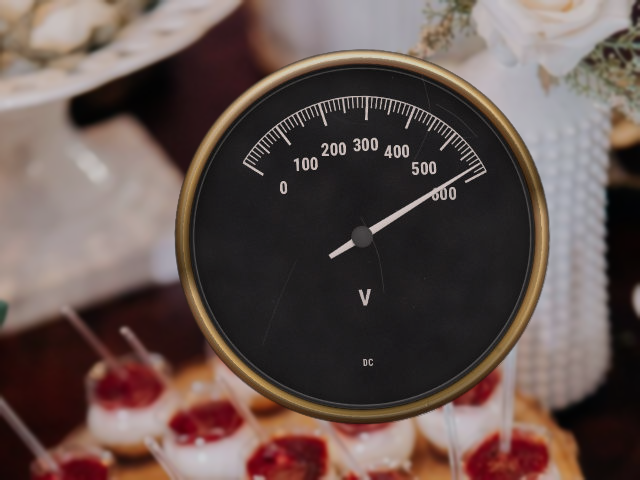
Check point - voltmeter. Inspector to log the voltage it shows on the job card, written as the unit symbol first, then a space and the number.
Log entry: V 580
